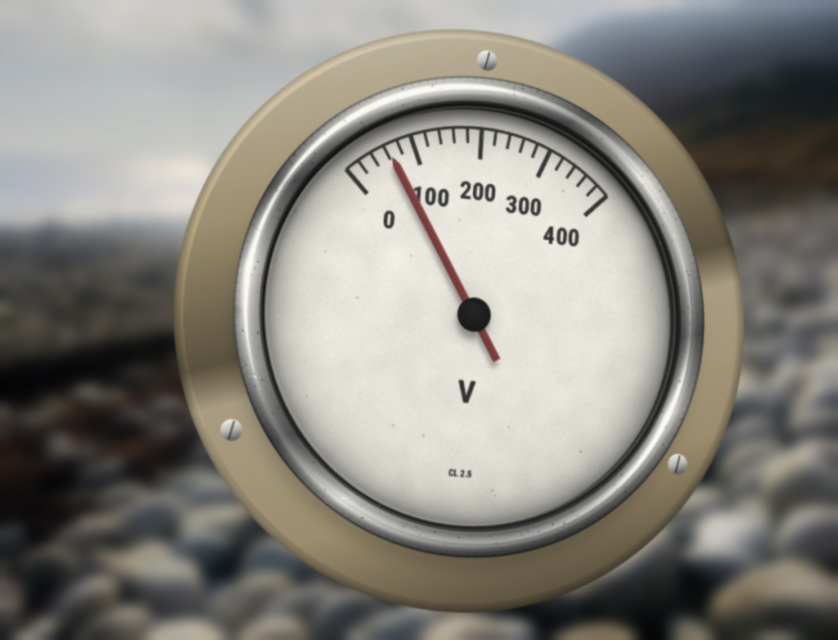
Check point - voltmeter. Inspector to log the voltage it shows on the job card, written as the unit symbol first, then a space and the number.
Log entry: V 60
